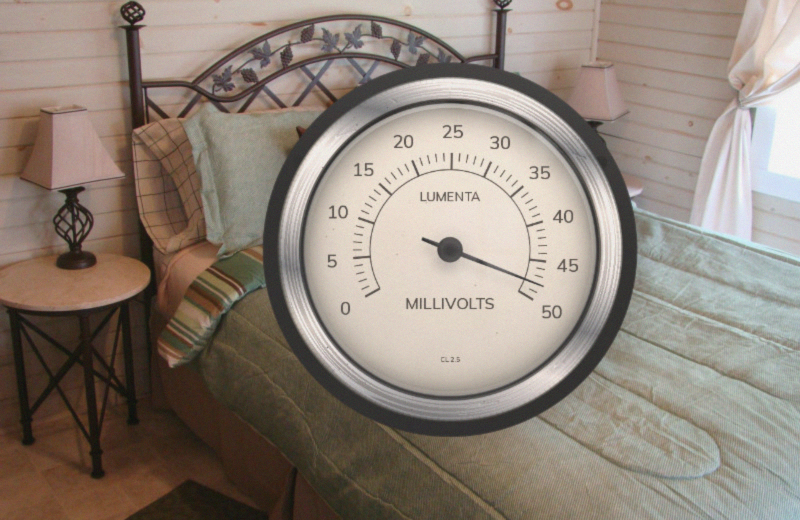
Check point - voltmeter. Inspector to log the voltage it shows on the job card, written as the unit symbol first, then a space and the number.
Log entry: mV 48
